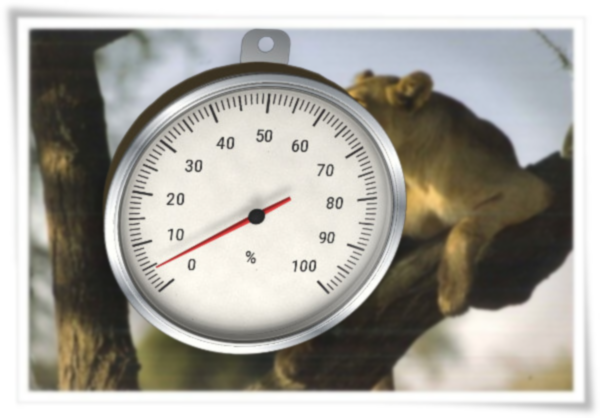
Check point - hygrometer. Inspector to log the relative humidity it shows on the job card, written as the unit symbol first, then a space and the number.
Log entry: % 5
